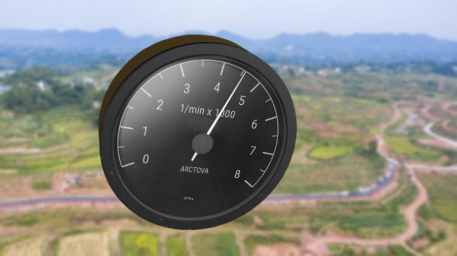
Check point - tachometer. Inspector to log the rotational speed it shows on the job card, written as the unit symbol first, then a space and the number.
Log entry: rpm 4500
